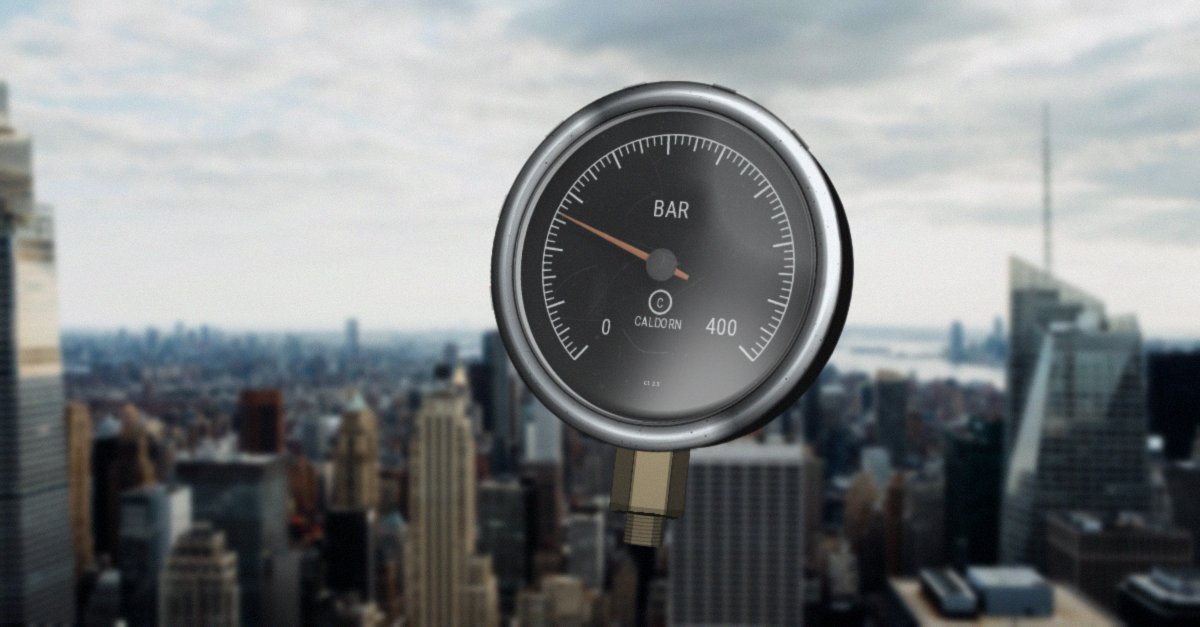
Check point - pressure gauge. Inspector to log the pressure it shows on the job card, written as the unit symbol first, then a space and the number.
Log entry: bar 105
